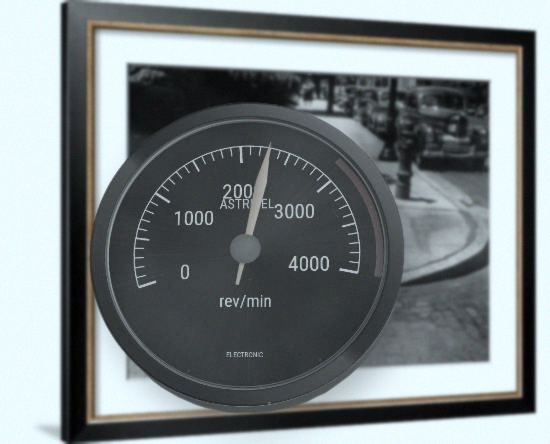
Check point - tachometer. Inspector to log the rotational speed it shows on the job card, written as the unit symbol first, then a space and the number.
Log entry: rpm 2300
